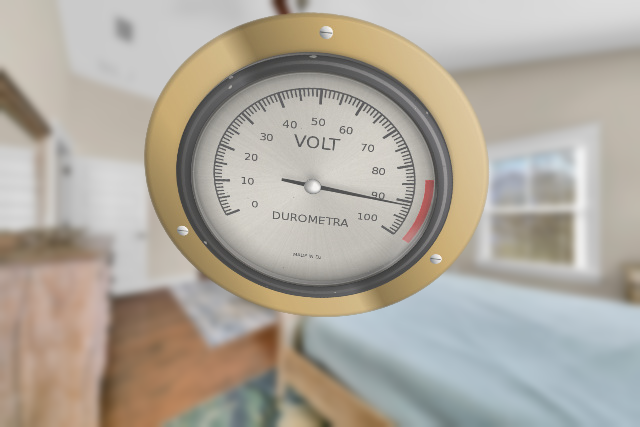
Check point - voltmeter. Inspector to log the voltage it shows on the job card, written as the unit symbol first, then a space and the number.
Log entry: V 90
